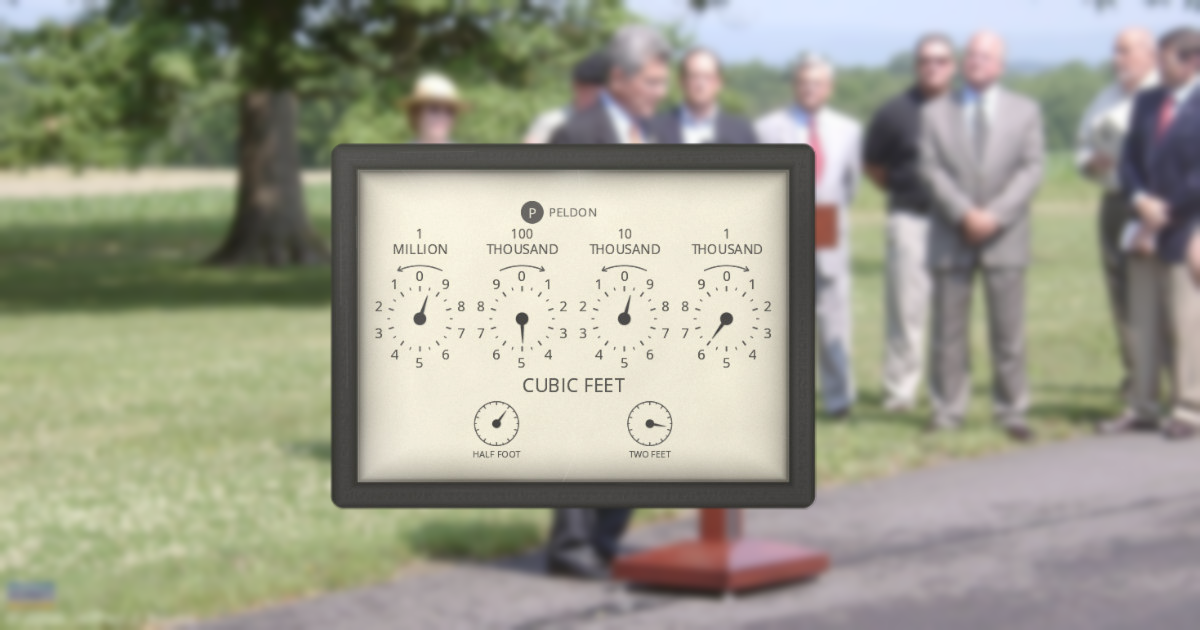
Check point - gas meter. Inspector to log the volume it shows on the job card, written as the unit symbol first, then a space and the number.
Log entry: ft³ 949600
